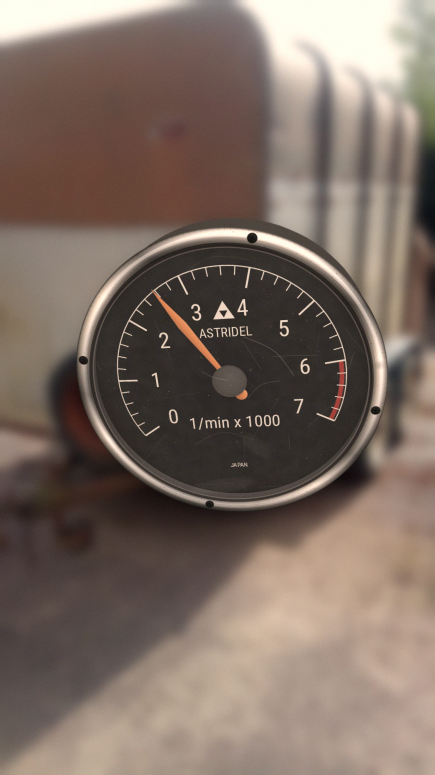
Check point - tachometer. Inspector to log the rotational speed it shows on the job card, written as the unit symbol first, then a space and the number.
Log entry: rpm 2600
